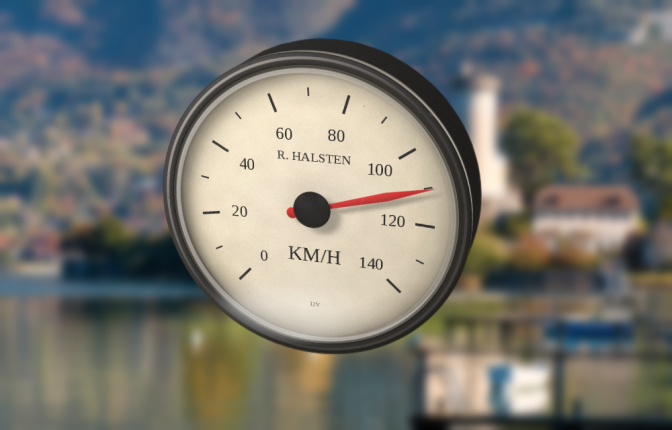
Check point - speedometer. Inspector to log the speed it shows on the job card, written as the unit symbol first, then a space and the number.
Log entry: km/h 110
